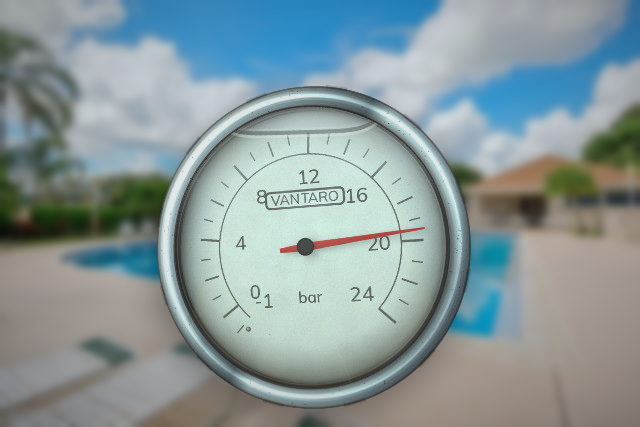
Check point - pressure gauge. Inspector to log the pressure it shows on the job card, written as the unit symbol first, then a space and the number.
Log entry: bar 19.5
